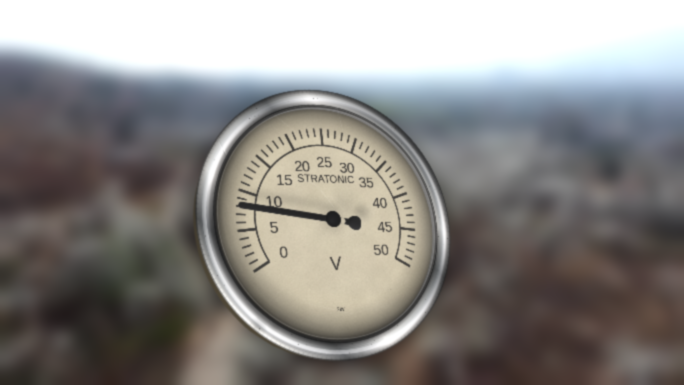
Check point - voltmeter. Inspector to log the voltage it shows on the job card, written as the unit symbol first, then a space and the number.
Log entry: V 8
